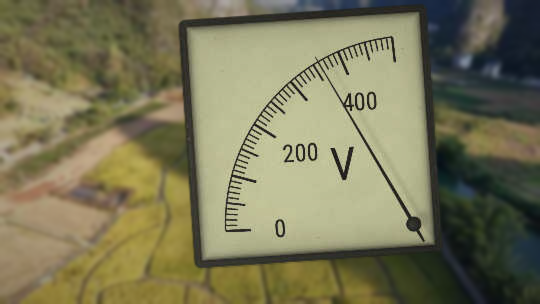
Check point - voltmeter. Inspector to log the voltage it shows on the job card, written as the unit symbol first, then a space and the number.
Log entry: V 360
